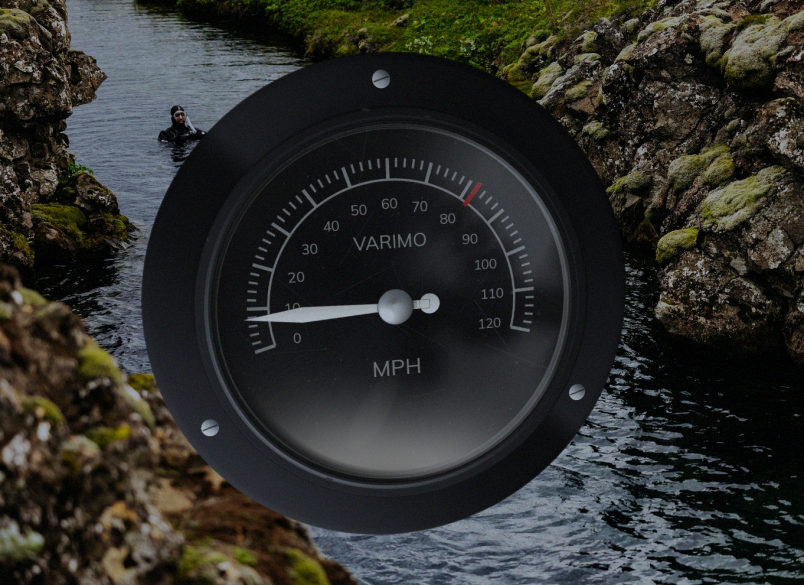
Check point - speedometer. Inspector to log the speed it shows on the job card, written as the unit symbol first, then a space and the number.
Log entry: mph 8
